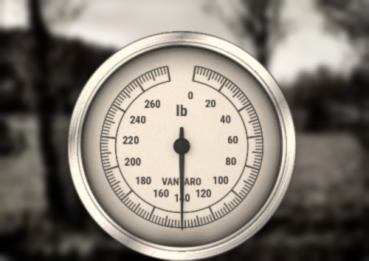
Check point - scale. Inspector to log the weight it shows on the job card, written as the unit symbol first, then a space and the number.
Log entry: lb 140
